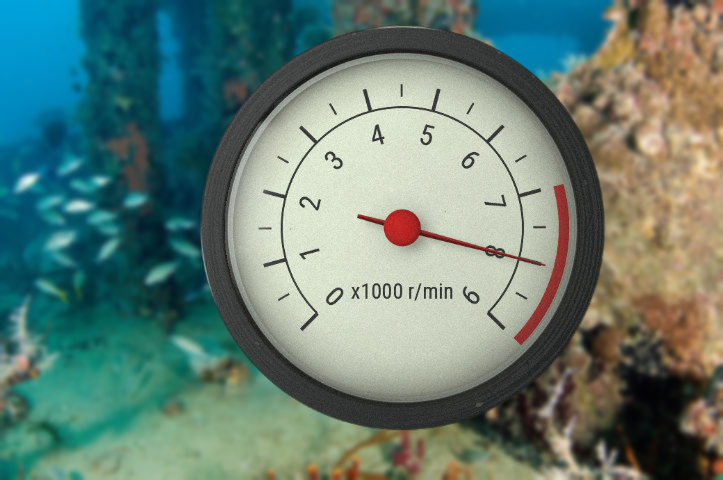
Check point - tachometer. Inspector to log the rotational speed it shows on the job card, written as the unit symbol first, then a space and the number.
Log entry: rpm 8000
